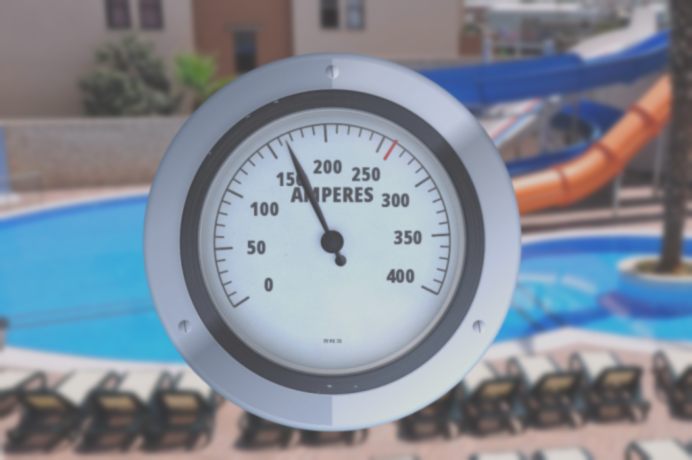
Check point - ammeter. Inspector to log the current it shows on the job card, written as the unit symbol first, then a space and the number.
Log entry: A 165
